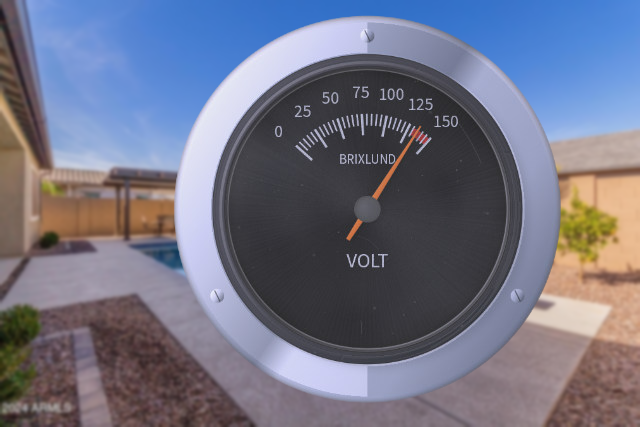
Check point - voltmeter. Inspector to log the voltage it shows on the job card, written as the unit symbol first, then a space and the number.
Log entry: V 135
